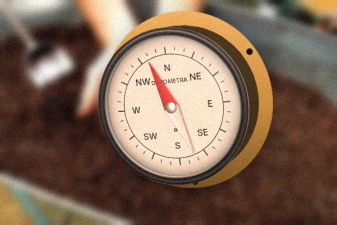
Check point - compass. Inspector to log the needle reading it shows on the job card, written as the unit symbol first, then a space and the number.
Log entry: ° 340
